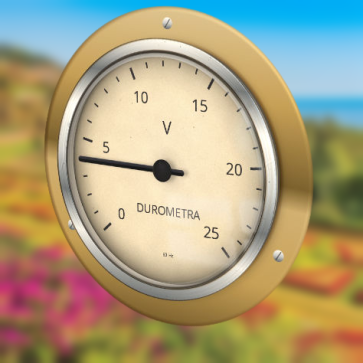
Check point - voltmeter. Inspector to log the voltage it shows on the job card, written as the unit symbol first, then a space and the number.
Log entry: V 4
